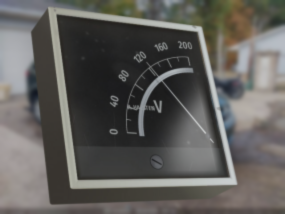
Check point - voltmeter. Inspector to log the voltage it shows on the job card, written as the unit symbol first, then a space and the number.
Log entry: V 120
